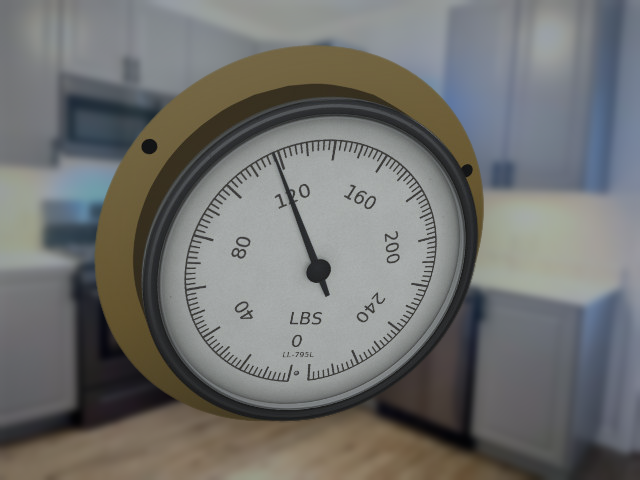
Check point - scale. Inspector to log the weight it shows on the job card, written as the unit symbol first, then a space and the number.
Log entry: lb 118
